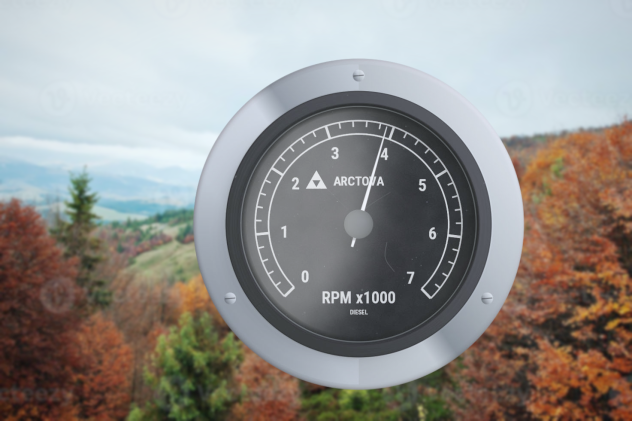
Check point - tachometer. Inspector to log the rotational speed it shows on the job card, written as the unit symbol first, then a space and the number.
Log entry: rpm 3900
